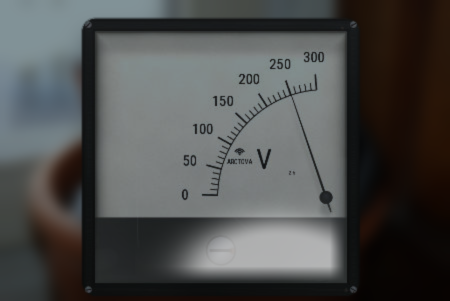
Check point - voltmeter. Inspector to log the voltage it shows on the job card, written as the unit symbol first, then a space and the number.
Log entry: V 250
